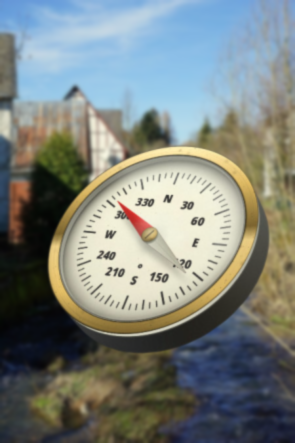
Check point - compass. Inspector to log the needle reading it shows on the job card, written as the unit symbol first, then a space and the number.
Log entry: ° 305
